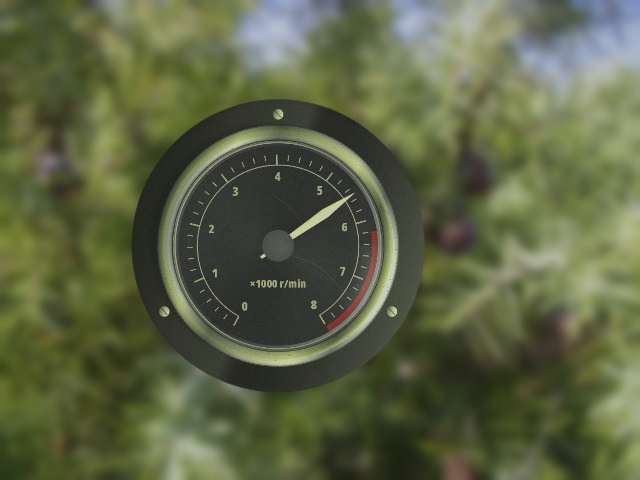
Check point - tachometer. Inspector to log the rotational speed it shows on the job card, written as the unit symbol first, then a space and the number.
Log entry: rpm 5500
